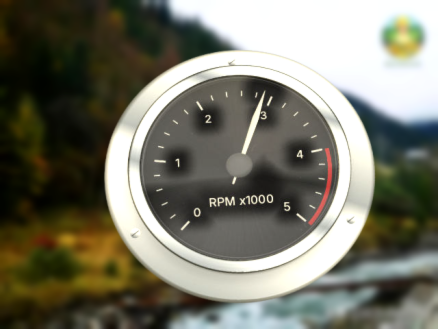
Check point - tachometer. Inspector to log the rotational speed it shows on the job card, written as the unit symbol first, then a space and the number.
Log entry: rpm 2900
